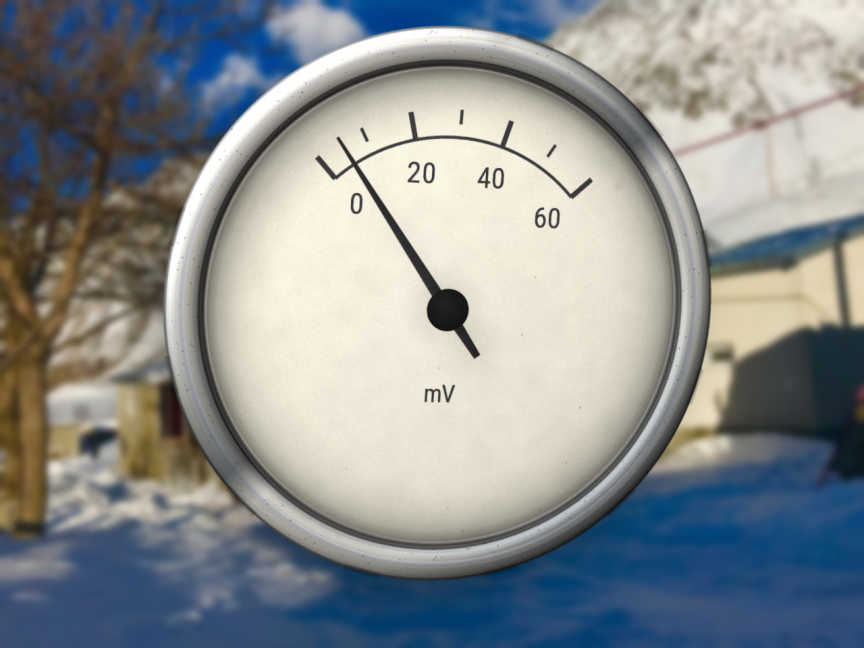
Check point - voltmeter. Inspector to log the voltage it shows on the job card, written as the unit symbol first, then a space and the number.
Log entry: mV 5
